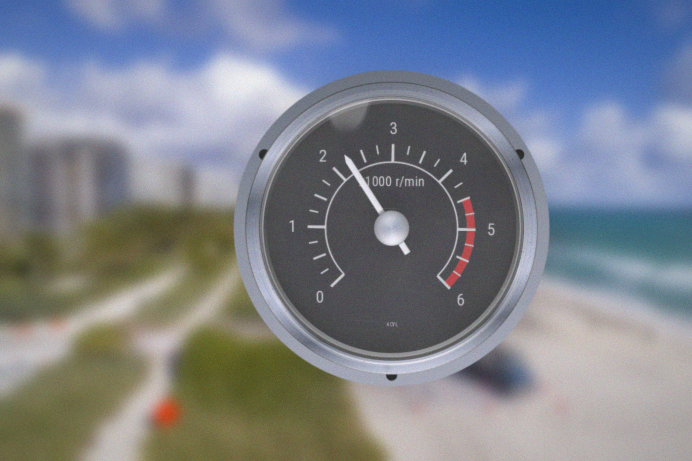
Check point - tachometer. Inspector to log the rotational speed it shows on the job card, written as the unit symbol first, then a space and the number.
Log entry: rpm 2250
